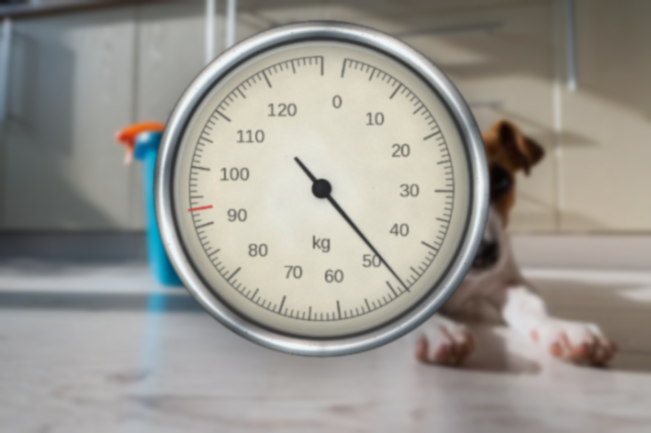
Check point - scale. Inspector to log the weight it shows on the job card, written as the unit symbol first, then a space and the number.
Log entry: kg 48
